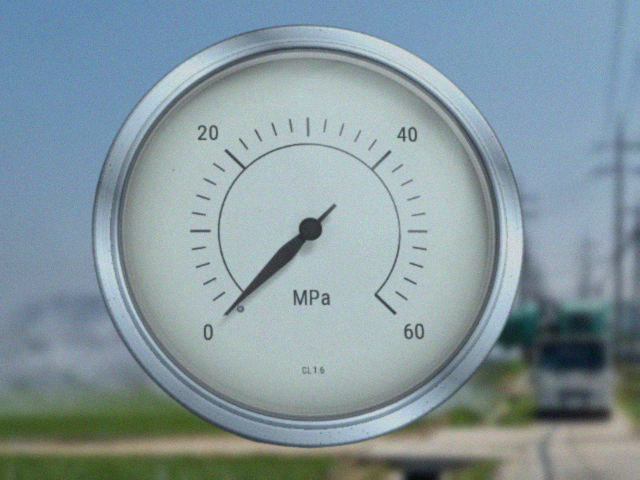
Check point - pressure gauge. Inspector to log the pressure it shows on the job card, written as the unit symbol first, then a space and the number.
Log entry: MPa 0
